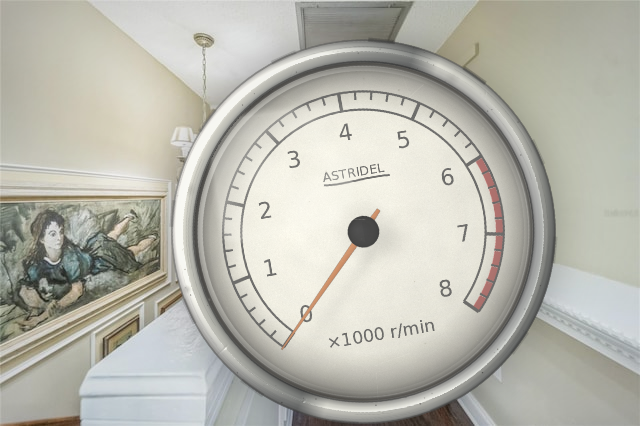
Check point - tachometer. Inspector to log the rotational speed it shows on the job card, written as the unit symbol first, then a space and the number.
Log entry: rpm 0
